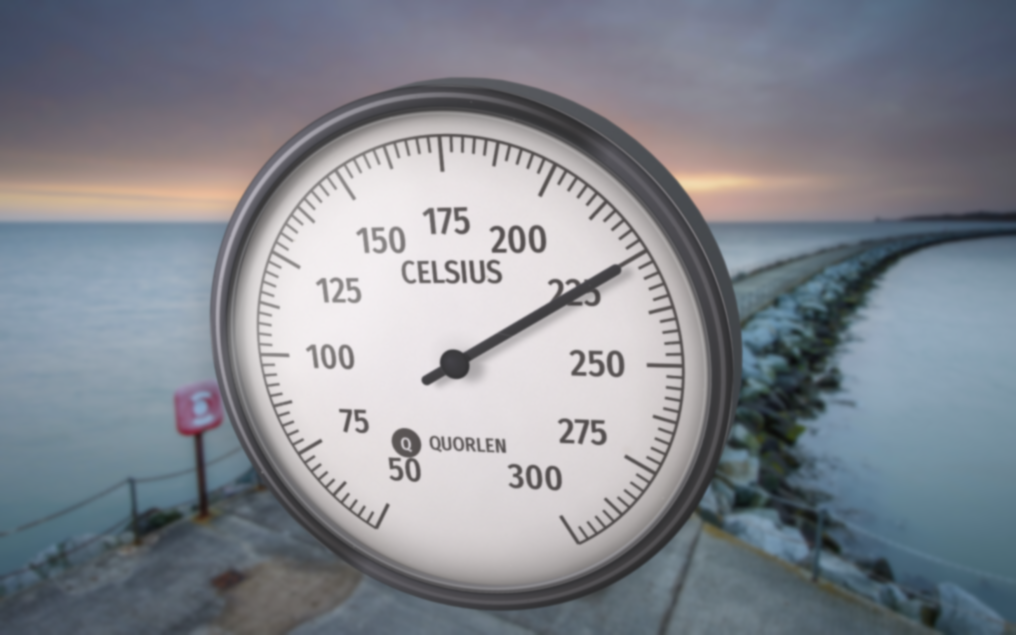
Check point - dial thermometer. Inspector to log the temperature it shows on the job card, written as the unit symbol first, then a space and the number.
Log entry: °C 225
